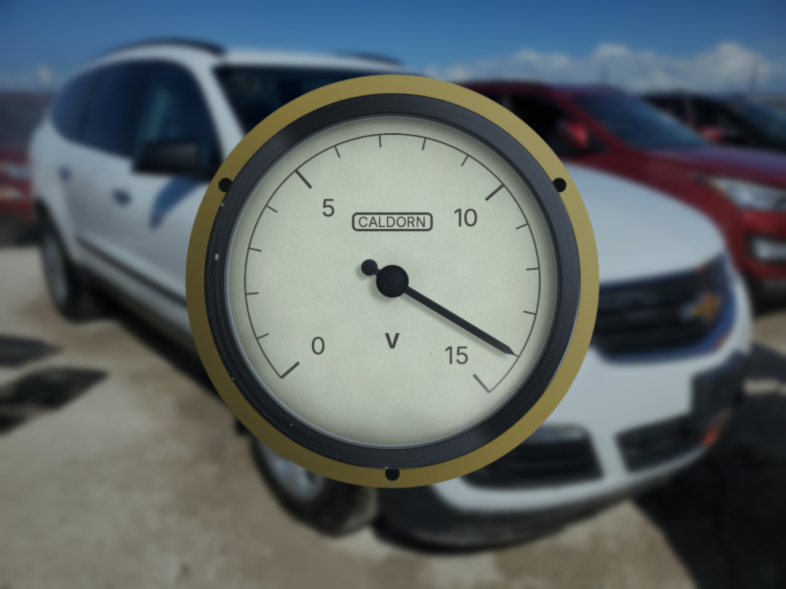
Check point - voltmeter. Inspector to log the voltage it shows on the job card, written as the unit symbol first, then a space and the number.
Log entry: V 14
